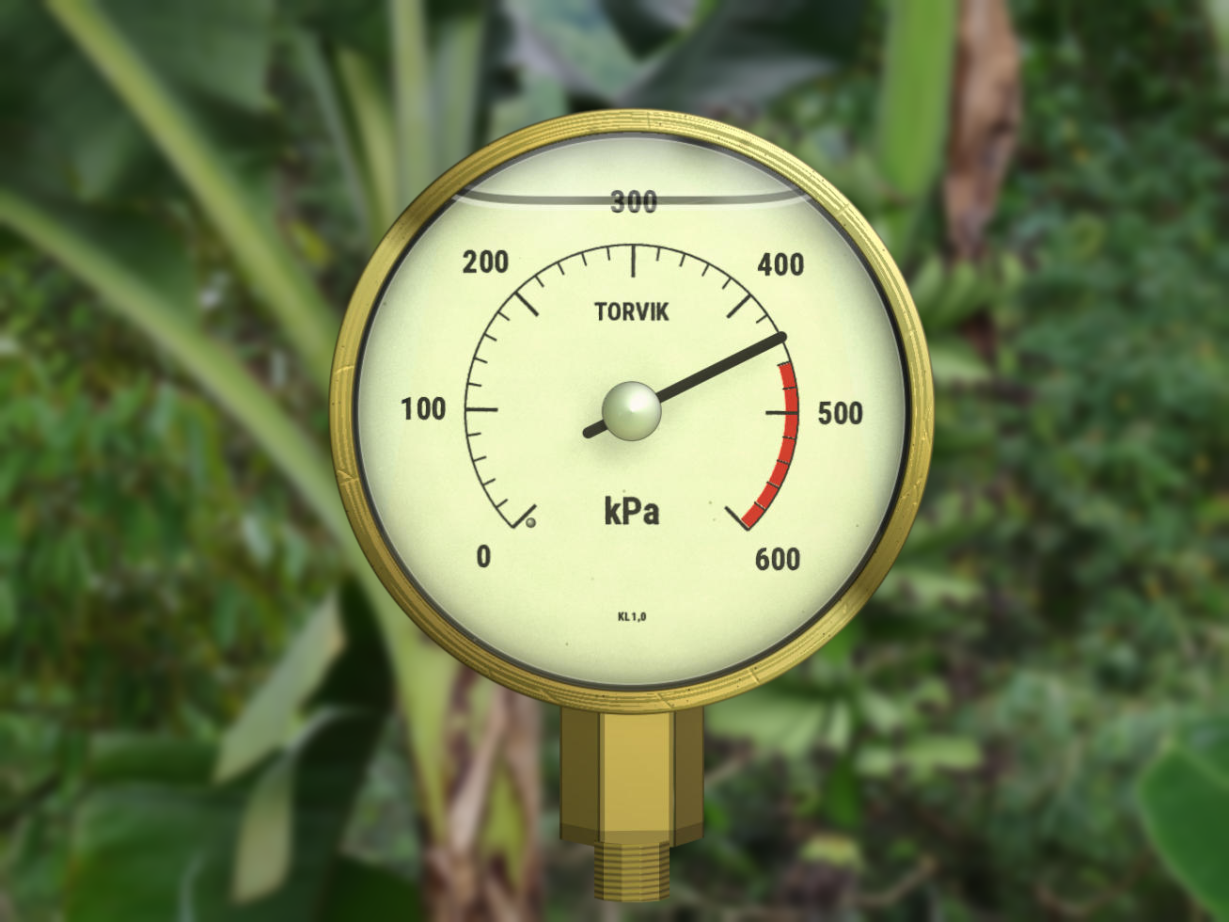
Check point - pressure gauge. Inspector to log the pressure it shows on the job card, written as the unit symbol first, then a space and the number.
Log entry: kPa 440
